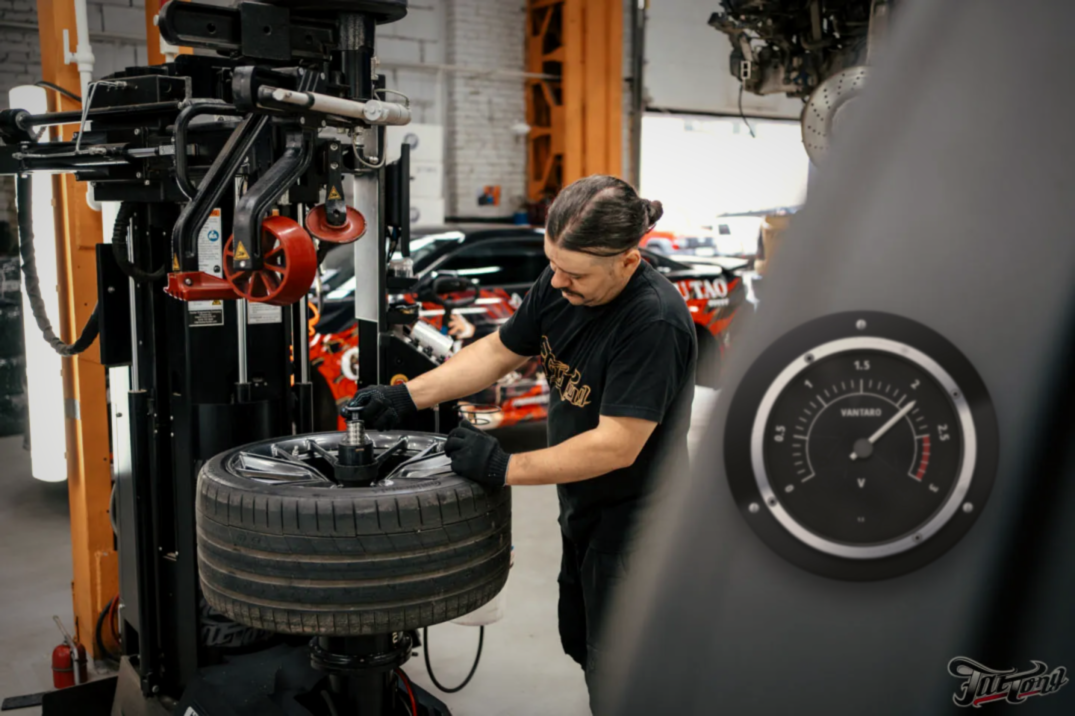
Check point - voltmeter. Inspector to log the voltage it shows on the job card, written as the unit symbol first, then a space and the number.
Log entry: V 2.1
